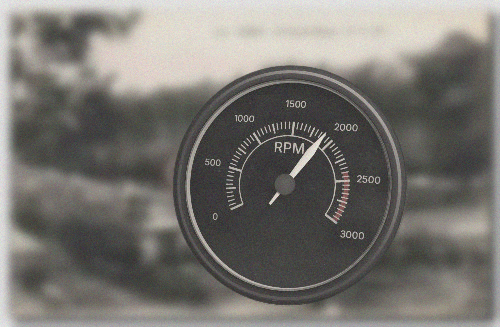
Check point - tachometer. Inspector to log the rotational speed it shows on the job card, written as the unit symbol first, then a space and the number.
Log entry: rpm 1900
